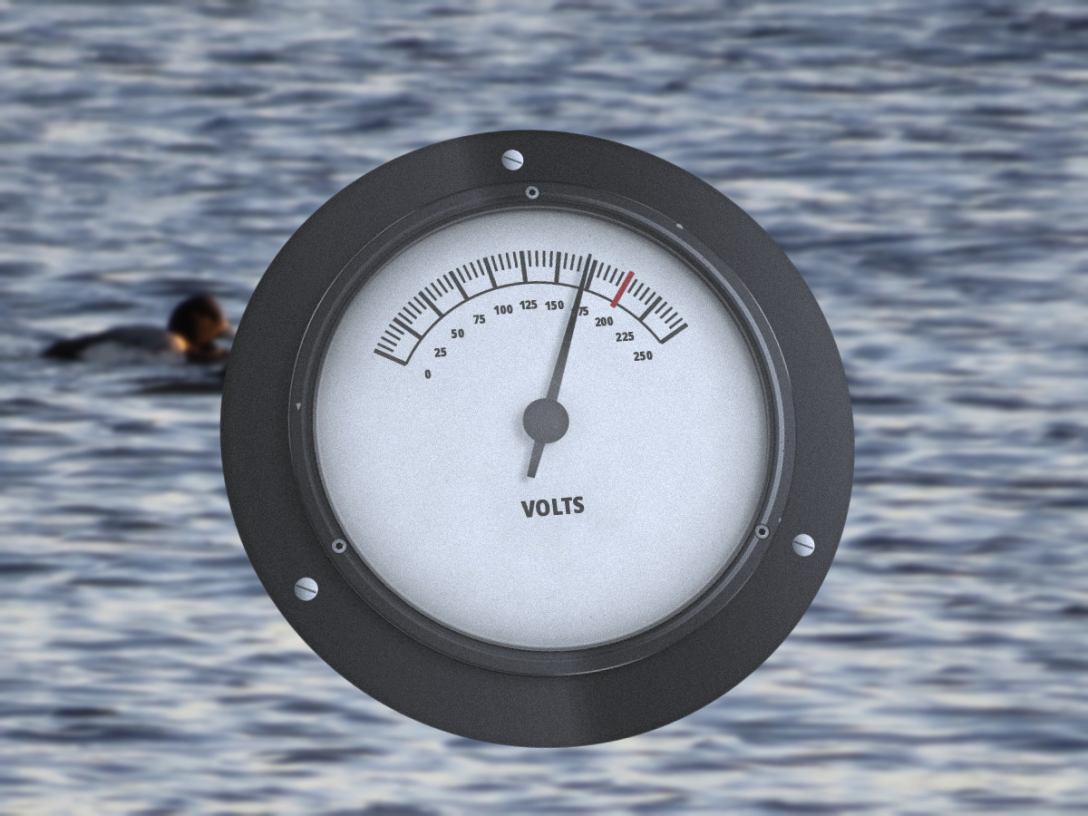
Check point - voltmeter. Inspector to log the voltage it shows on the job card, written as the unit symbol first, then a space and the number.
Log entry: V 170
